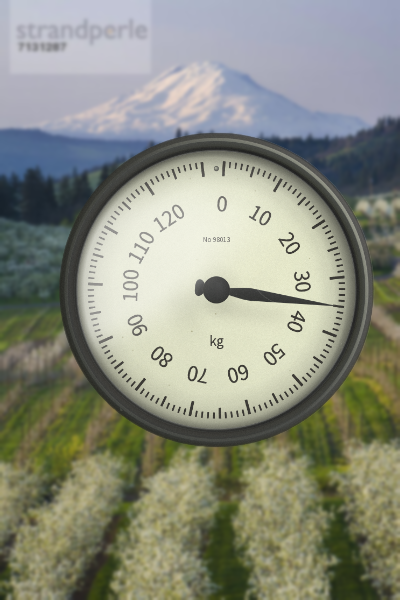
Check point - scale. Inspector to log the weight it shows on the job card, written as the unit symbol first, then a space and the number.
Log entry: kg 35
